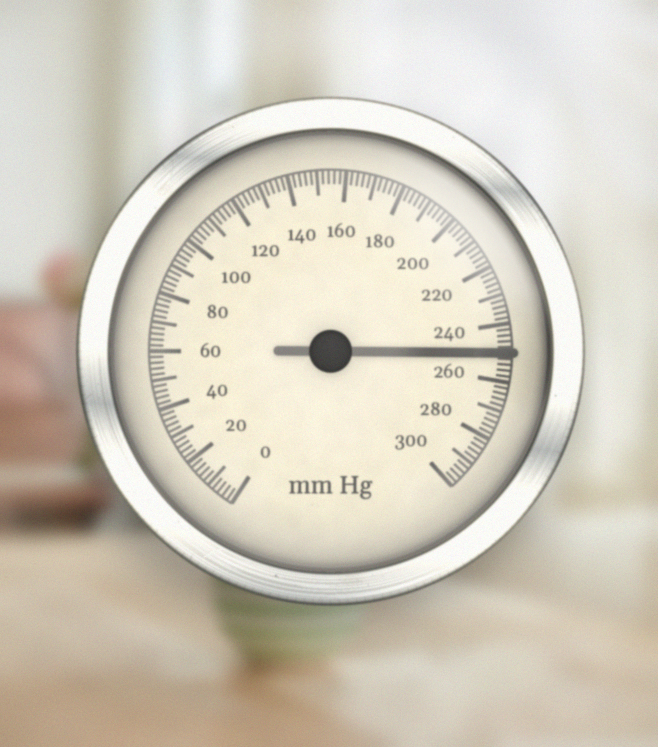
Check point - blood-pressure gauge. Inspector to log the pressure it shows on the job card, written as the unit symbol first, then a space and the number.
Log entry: mmHg 250
